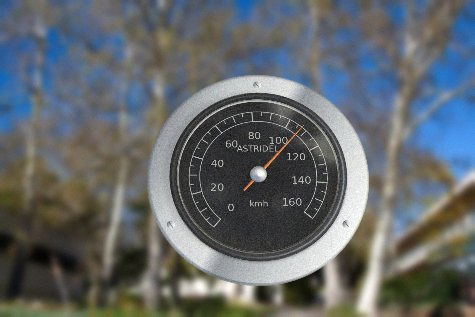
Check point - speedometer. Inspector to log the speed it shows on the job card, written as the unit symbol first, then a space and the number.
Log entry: km/h 107.5
